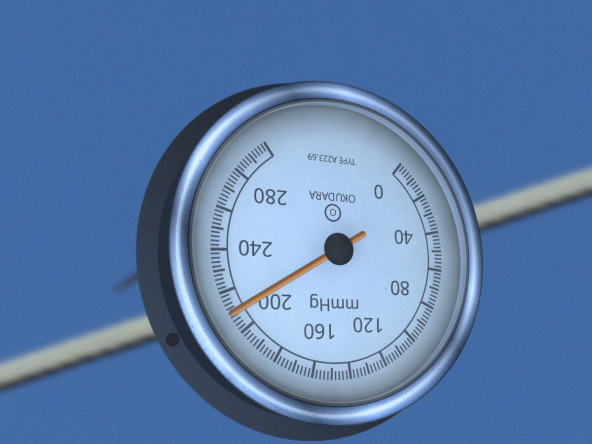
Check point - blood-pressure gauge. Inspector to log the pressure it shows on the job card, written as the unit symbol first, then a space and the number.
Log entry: mmHg 210
